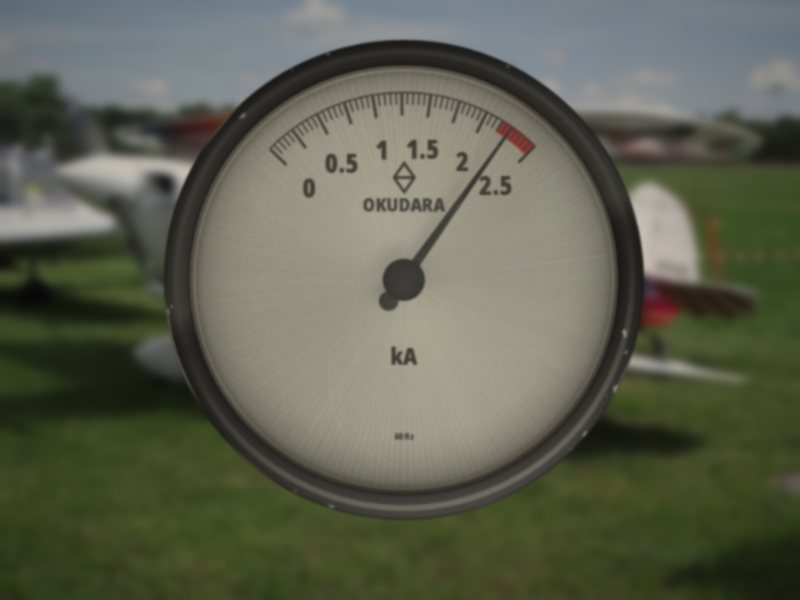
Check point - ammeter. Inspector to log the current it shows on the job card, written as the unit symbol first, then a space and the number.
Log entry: kA 2.25
